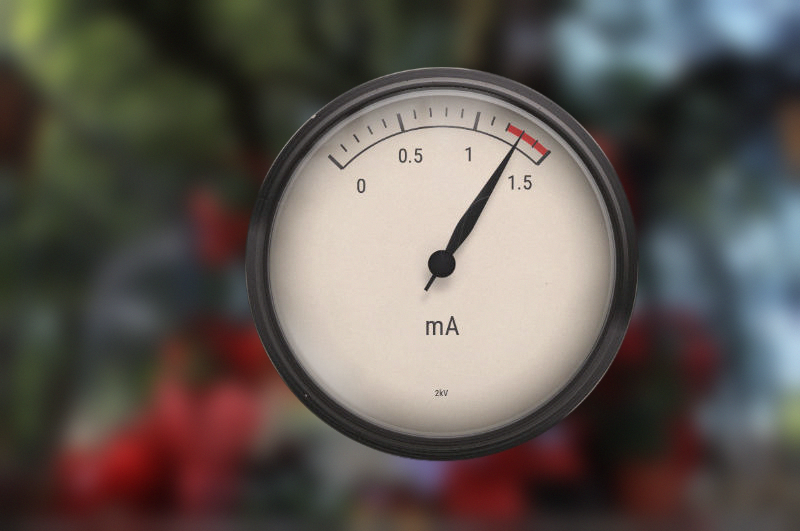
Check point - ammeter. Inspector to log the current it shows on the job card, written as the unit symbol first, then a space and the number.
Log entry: mA 1.3
